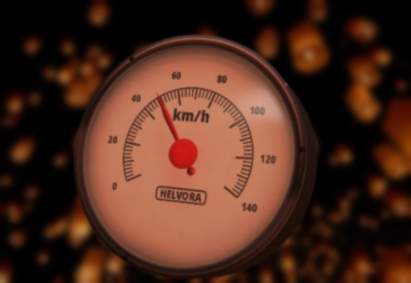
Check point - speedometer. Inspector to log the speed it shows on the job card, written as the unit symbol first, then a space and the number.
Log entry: km/h 50
